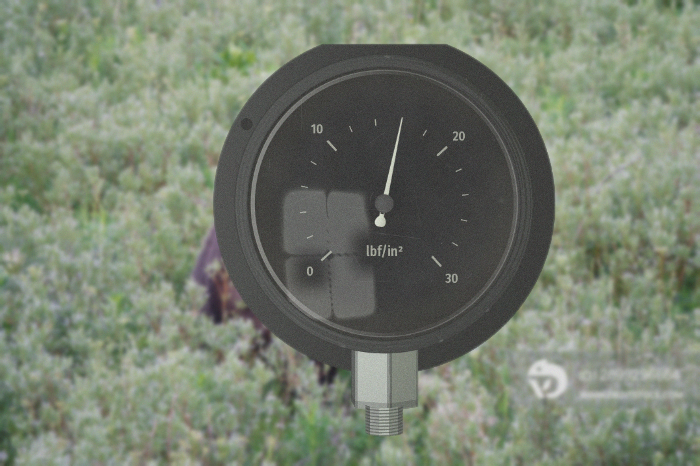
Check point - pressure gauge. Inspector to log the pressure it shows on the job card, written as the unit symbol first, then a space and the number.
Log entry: psi 16
